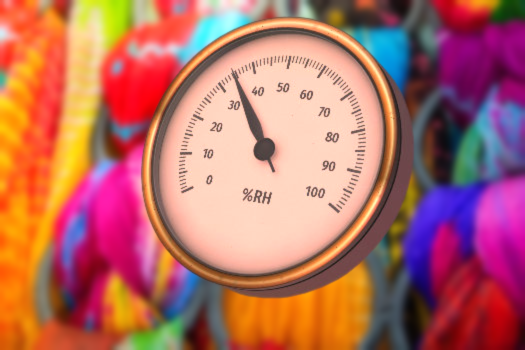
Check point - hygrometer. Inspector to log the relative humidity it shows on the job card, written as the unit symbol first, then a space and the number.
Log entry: % 35
